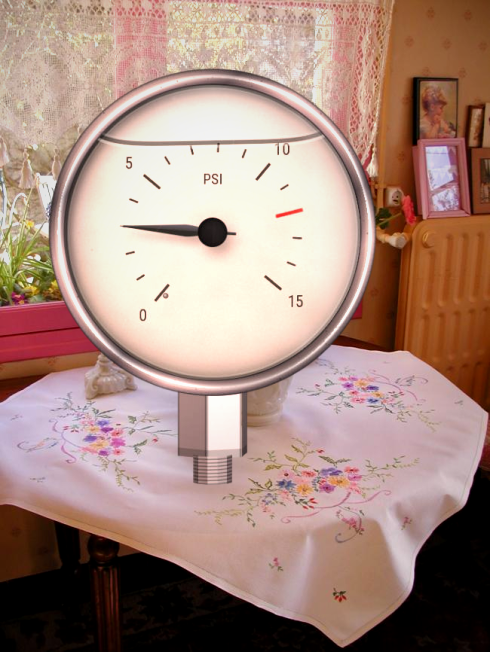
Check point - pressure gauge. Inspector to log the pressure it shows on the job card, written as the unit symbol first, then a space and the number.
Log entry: psi 3
